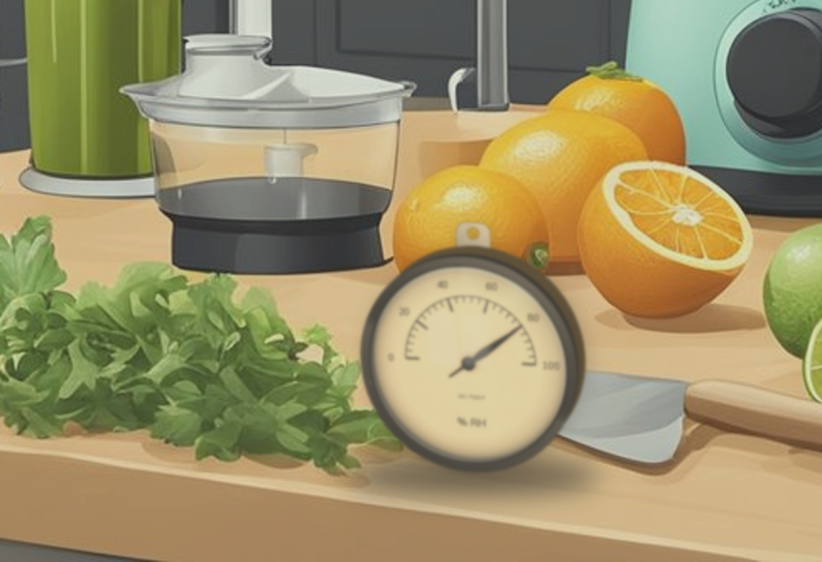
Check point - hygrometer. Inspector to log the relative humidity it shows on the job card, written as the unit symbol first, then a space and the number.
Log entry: % 80
